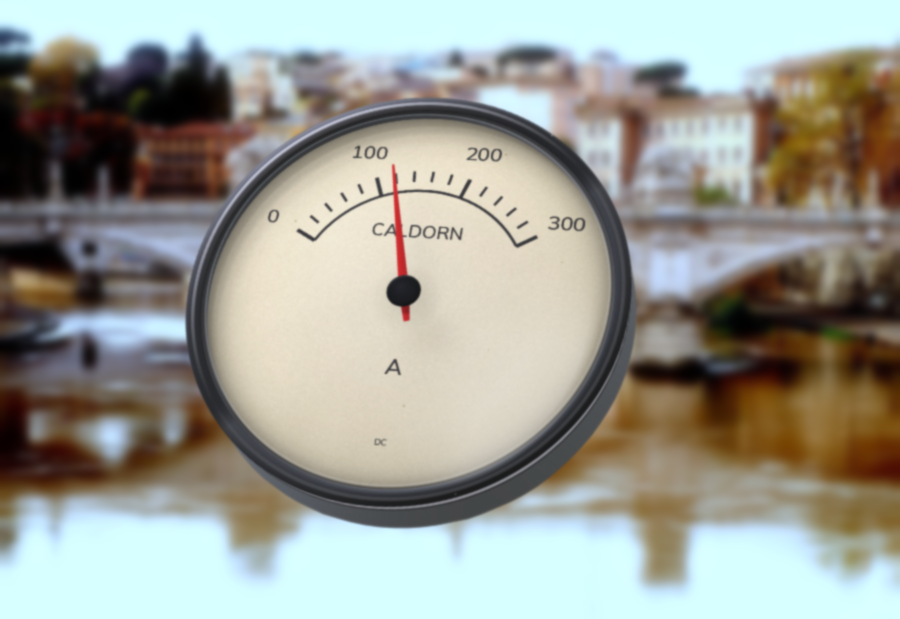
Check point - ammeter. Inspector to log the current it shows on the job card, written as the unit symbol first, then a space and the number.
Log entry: A 120
